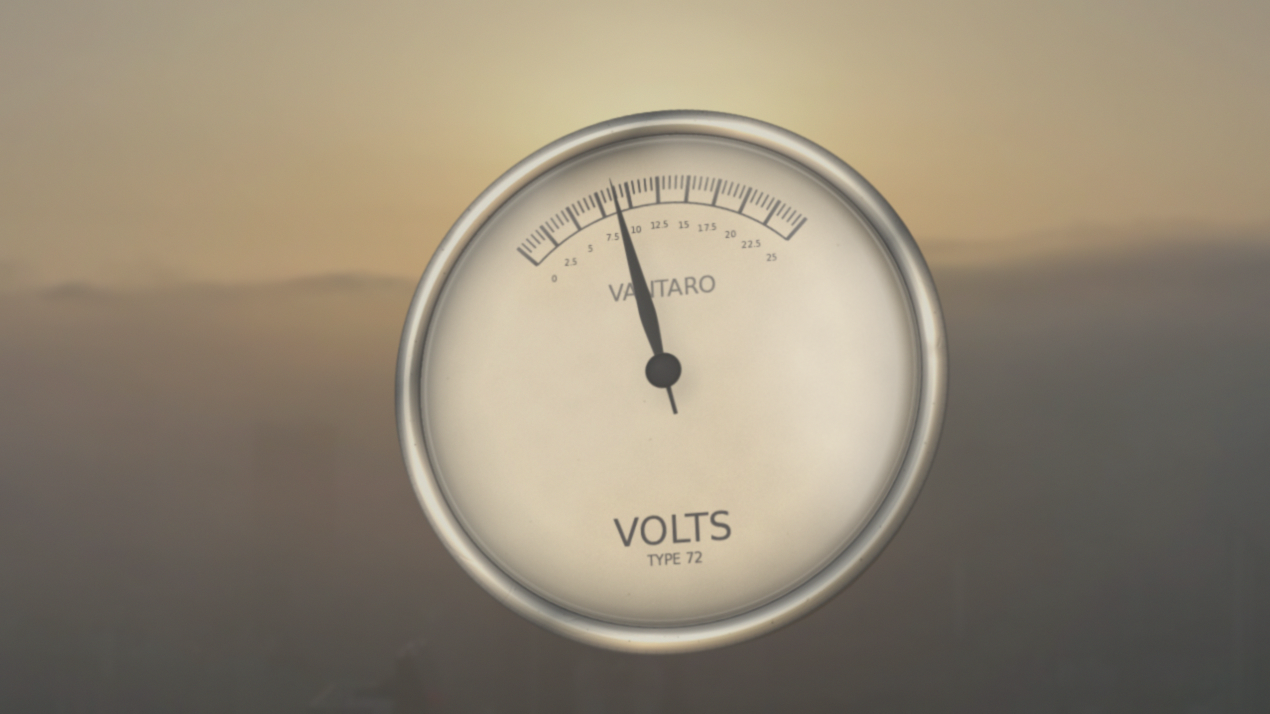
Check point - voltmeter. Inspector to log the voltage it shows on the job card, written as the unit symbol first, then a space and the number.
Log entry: V 9
